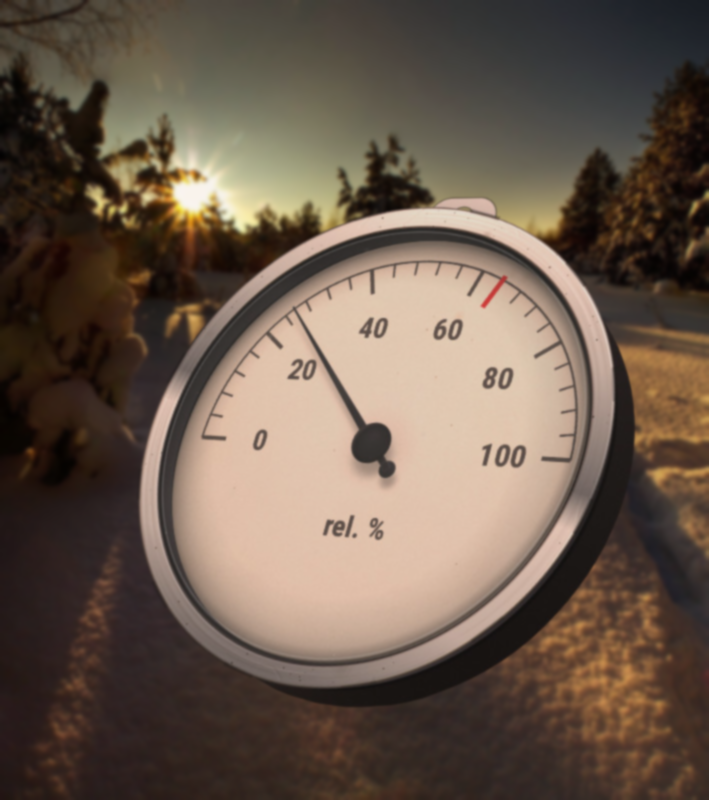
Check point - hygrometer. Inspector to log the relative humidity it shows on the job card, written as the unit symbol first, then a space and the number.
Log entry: % 26
